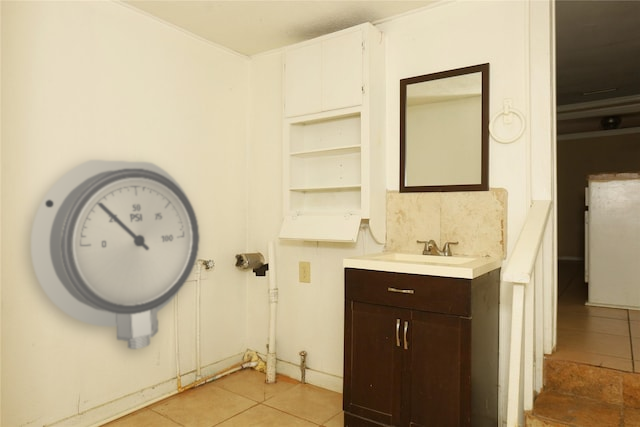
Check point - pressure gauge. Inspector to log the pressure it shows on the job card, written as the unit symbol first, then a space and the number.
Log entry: psi 25
